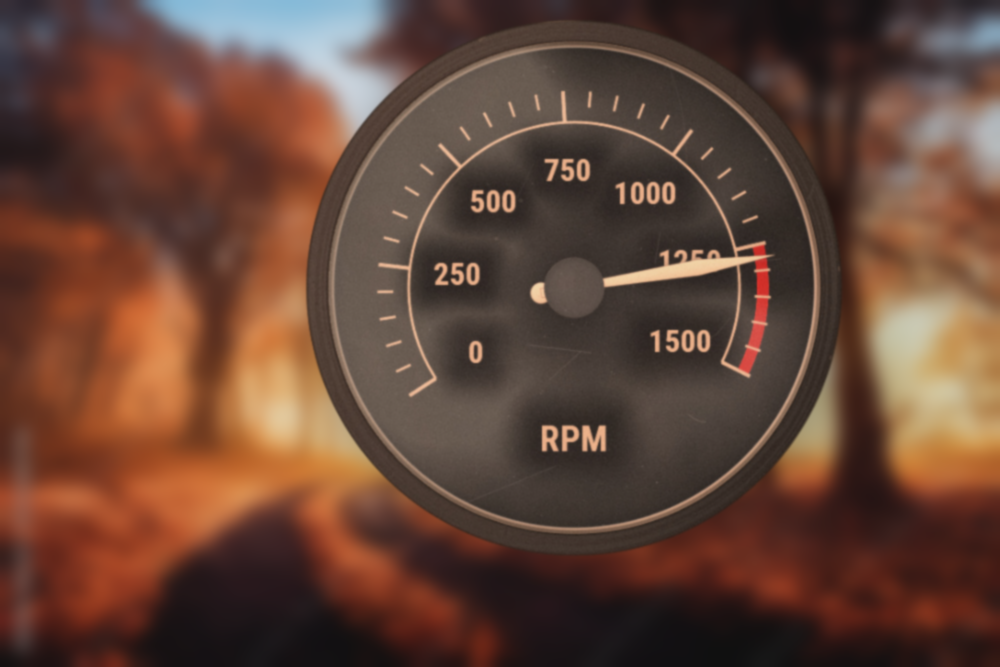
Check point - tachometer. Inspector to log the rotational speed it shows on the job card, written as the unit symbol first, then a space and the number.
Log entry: rpm 1275
